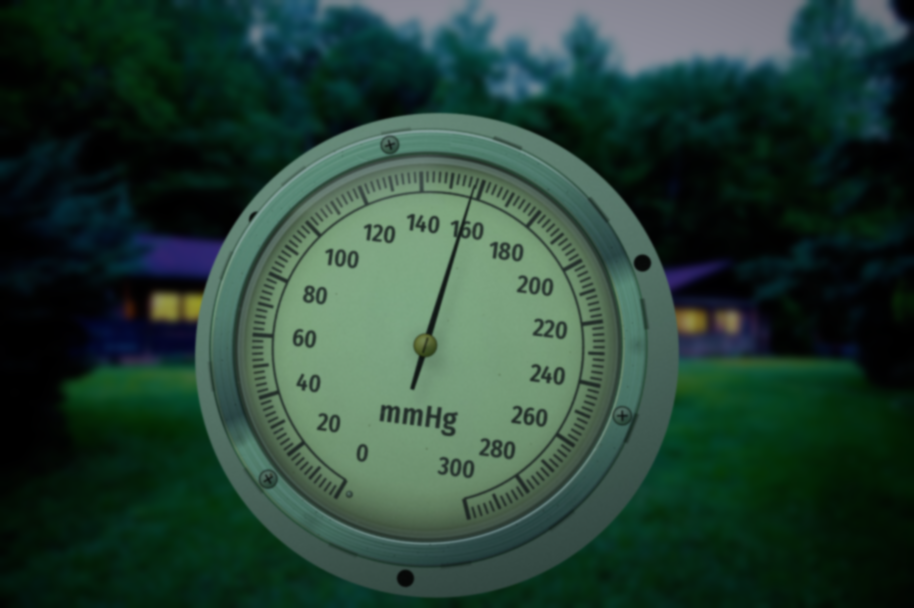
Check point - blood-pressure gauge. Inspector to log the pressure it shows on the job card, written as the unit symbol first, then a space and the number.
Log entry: mmHg 158
